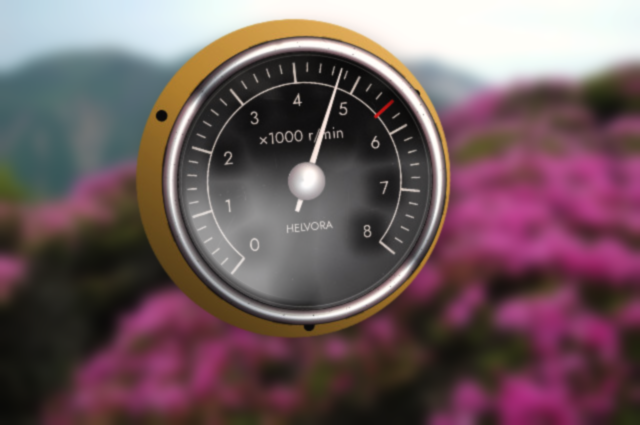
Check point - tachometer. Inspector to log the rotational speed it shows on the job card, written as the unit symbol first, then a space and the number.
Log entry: rpm 4700
